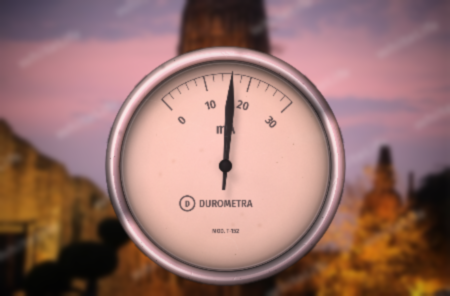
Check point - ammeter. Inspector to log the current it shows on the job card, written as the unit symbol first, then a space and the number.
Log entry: mA 16
